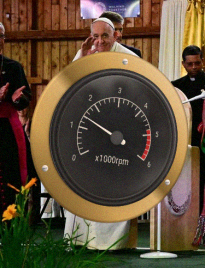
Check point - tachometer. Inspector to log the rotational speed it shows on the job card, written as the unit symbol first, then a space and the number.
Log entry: rpm 1400
